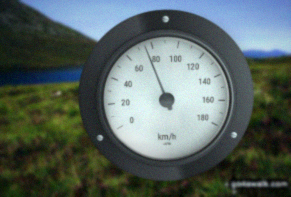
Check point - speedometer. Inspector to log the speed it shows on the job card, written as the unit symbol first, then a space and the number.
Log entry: km/h 75
